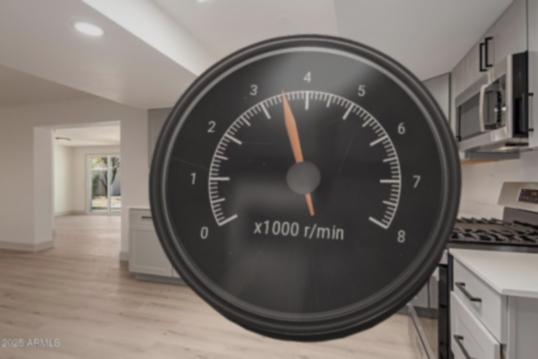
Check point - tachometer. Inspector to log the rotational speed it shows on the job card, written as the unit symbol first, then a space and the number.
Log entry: rpm 3500
